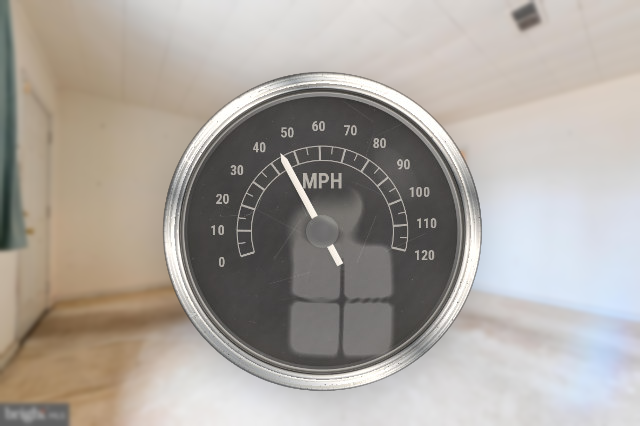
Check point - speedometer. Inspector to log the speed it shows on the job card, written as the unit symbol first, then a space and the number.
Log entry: mph 45
